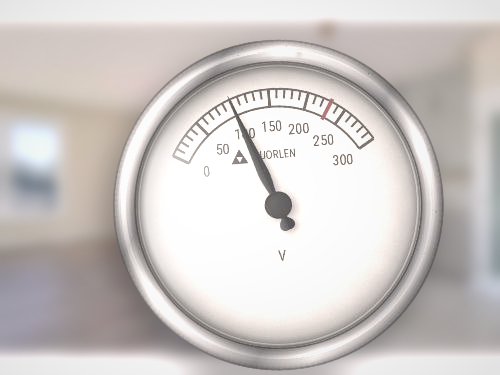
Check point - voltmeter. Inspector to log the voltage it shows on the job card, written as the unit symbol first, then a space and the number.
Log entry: V 100
